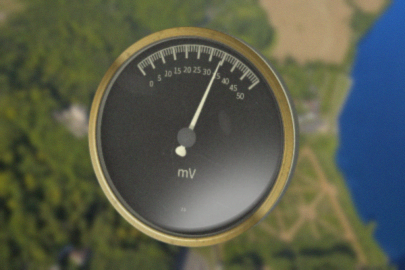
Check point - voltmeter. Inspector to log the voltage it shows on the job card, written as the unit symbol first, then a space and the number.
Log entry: mV 35
